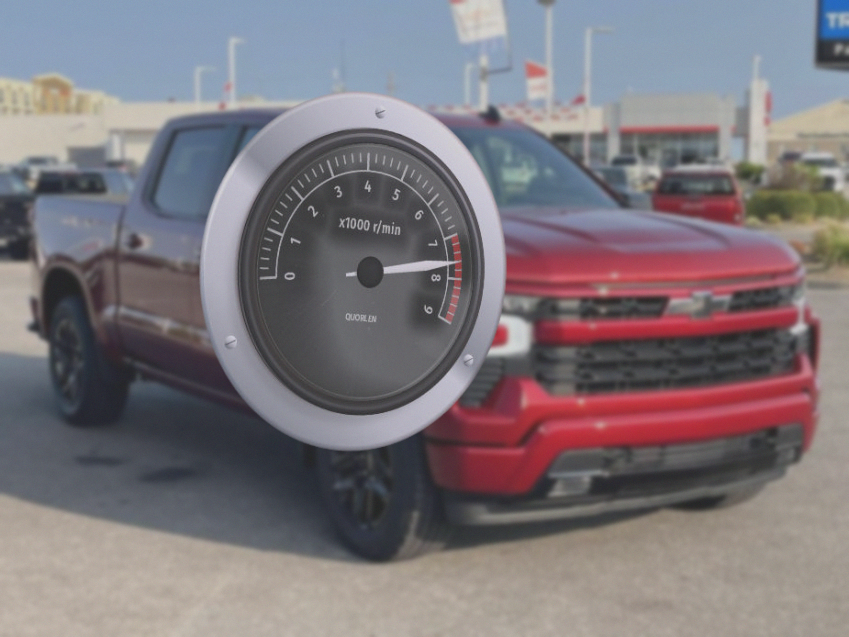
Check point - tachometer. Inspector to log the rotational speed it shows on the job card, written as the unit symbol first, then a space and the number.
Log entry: rpm 7600
